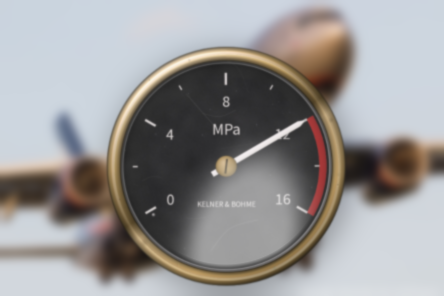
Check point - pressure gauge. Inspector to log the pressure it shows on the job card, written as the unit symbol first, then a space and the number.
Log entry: MPa 12
